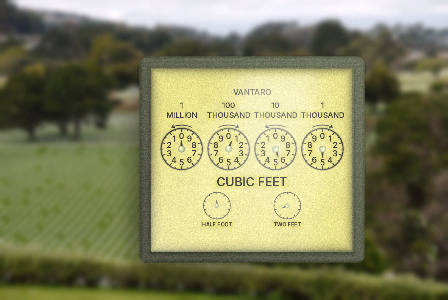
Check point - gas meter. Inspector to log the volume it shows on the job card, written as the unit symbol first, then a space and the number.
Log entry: ft³ 5500
